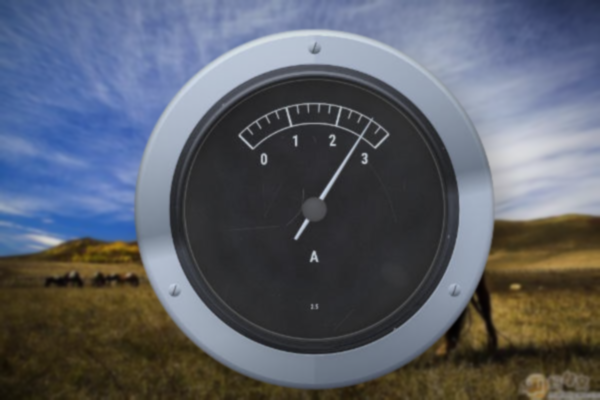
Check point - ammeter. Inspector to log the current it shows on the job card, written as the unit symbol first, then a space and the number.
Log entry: A 2.6
